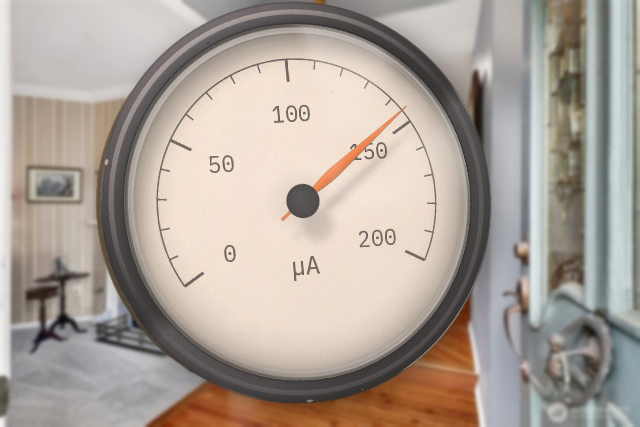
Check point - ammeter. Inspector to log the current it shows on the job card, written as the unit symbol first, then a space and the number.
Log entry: µA 145
